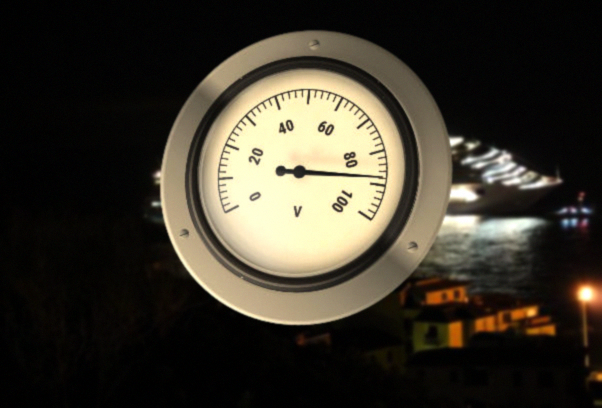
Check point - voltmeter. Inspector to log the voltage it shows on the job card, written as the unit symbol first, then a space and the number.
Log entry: V 88
